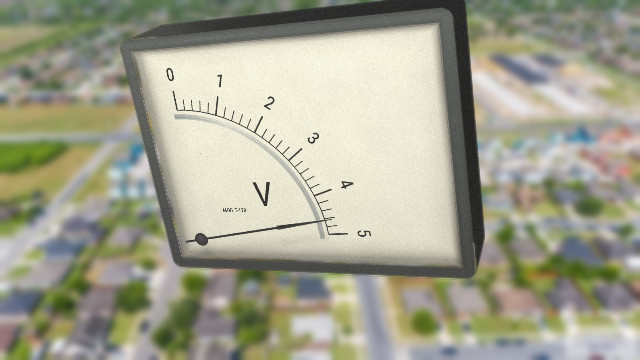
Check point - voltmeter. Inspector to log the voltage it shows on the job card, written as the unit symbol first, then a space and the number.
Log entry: V 4.6
